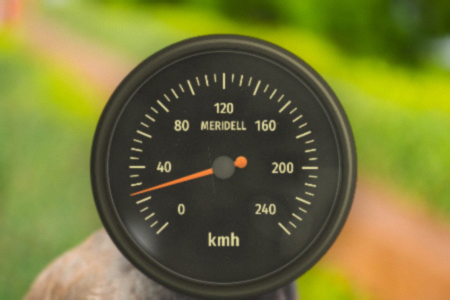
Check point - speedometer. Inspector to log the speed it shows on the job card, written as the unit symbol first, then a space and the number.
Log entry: km/h 25
